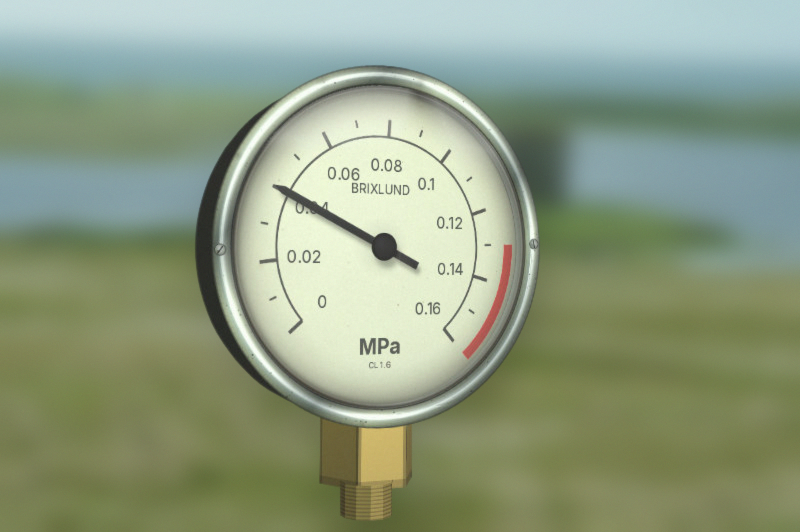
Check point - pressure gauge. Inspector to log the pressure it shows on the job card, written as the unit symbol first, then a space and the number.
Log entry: MPa 0.04
